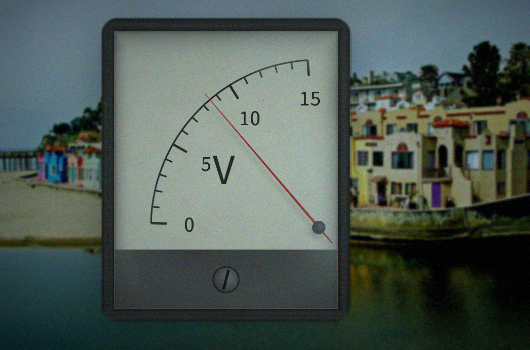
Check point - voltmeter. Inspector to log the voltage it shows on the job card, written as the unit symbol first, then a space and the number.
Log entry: V 8.5
